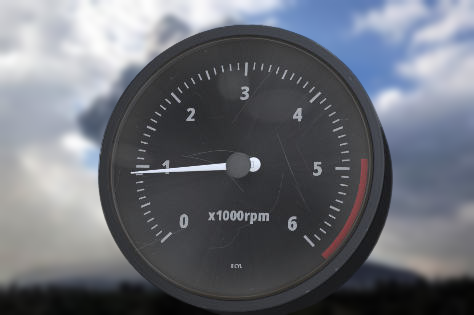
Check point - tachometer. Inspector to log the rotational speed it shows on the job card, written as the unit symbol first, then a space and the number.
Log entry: rpm 900
